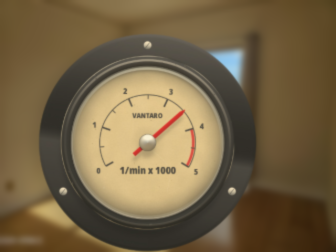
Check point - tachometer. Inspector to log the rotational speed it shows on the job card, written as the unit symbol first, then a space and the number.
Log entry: rpm 3500
